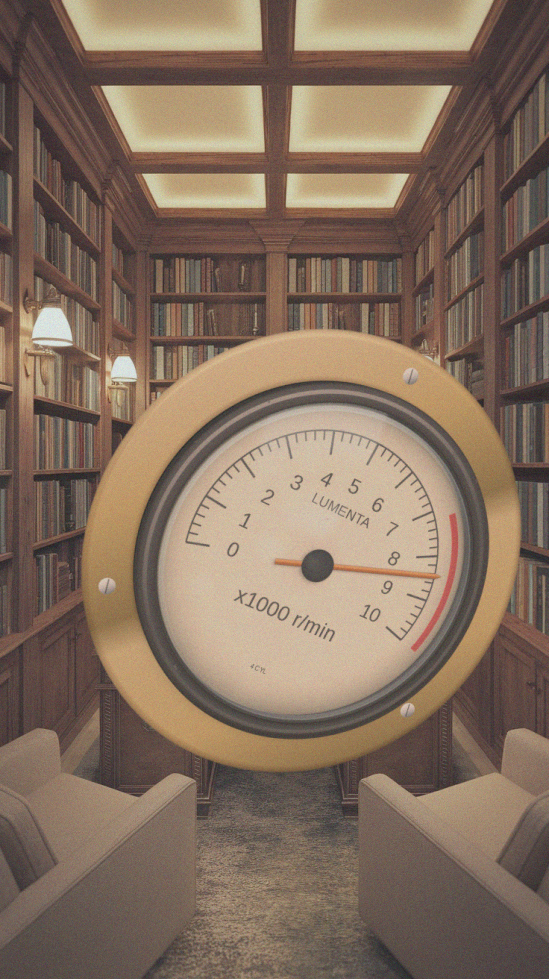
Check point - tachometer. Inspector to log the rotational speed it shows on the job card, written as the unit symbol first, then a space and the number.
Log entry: rpm 8400
